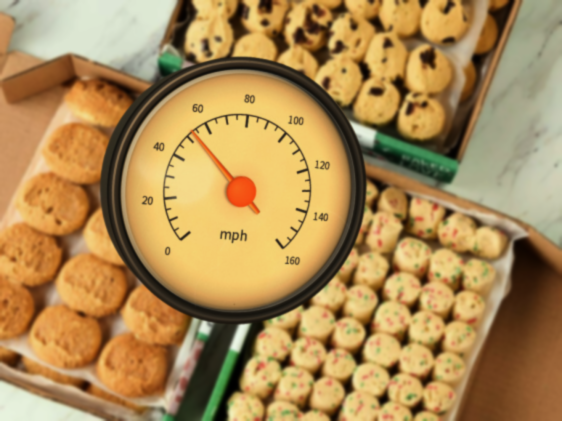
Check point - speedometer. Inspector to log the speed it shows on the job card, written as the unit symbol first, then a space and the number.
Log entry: mph 52.5
